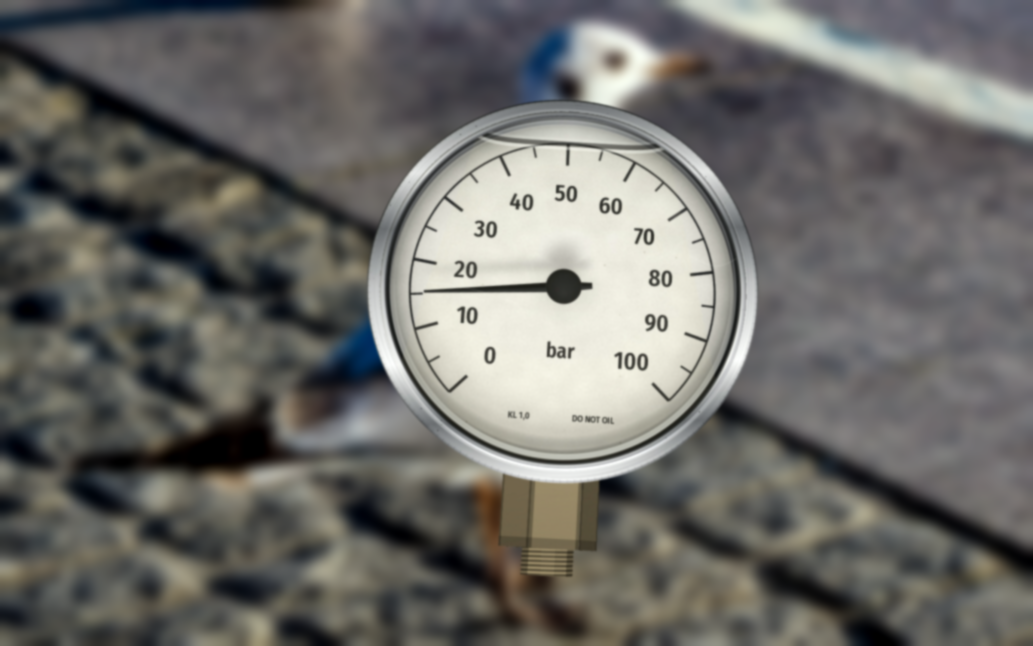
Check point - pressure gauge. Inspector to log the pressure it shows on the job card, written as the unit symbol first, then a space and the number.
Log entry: bar 15
